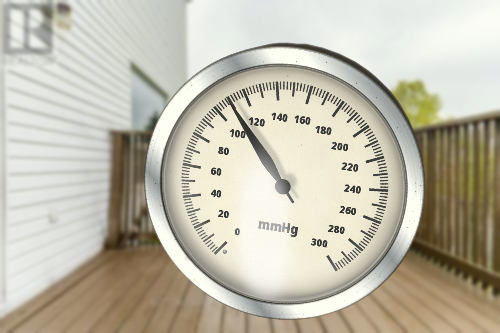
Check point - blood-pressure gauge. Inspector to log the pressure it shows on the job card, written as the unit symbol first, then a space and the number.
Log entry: mmHg 110
